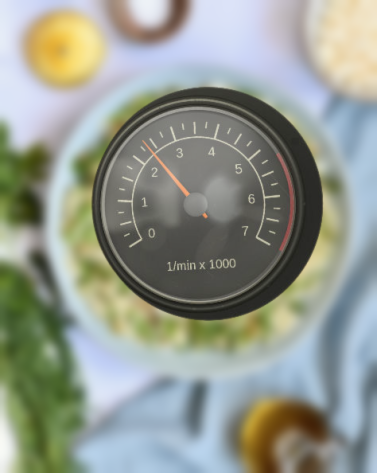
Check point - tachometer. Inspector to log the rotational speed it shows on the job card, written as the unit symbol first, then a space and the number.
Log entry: rpm 2375
